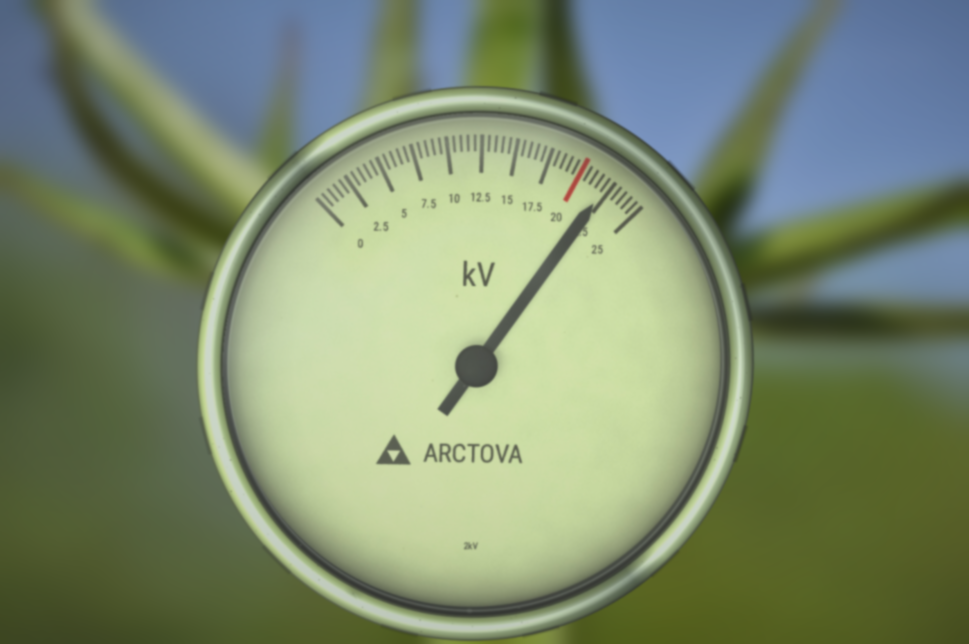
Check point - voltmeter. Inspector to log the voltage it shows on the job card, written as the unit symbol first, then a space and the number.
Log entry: kV 22
